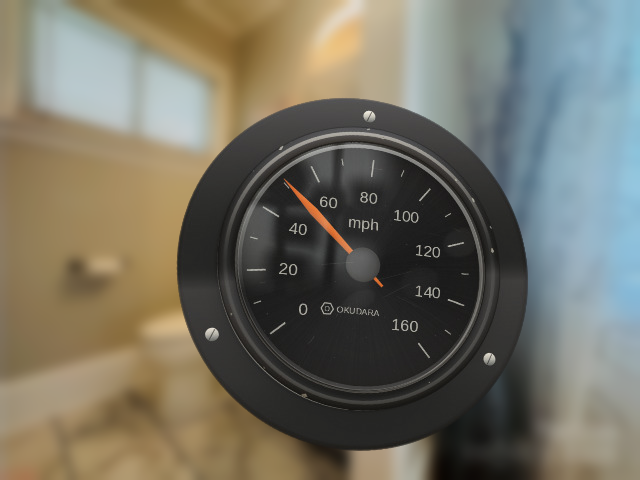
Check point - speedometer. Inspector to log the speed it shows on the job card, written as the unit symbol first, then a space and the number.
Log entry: mph 50
